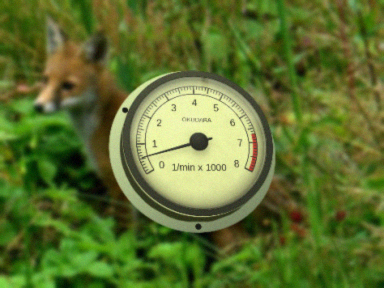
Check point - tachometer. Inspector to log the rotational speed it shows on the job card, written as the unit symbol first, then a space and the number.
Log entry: rpm 500
